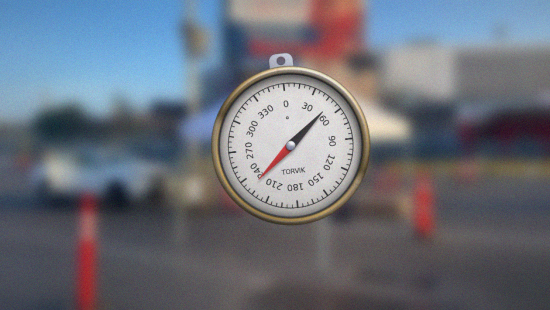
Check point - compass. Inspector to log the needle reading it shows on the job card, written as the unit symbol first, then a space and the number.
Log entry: ° 230
